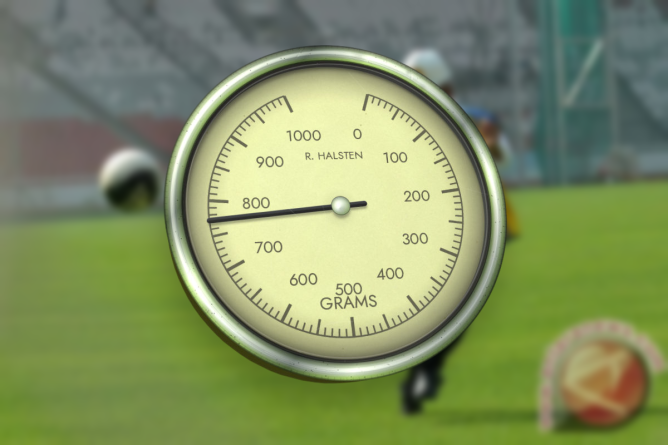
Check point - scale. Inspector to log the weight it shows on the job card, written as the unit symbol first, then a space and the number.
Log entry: g 770
